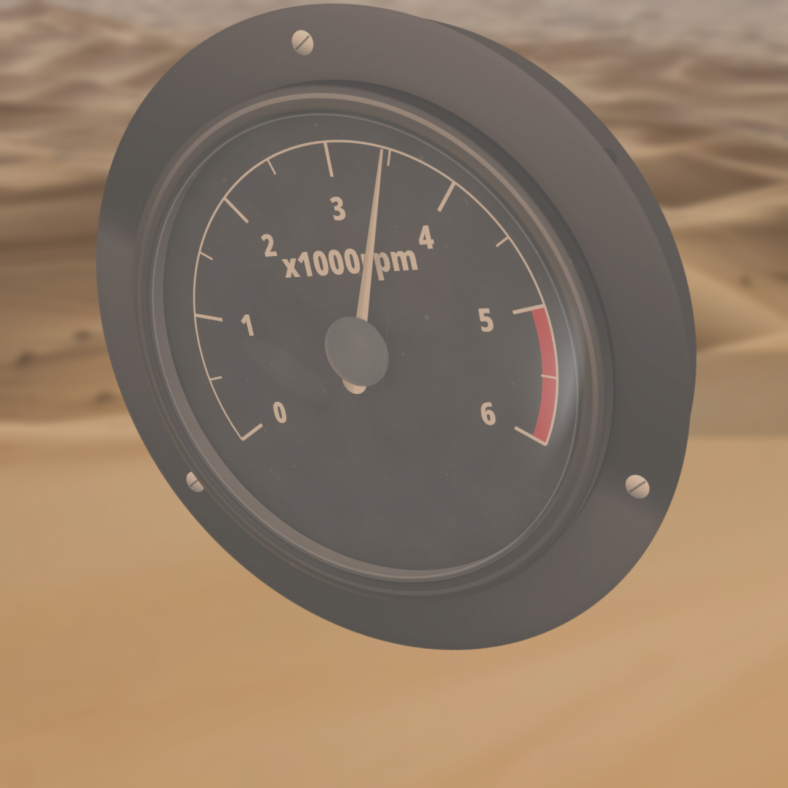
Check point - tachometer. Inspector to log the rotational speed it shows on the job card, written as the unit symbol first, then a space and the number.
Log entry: rpm 3500
